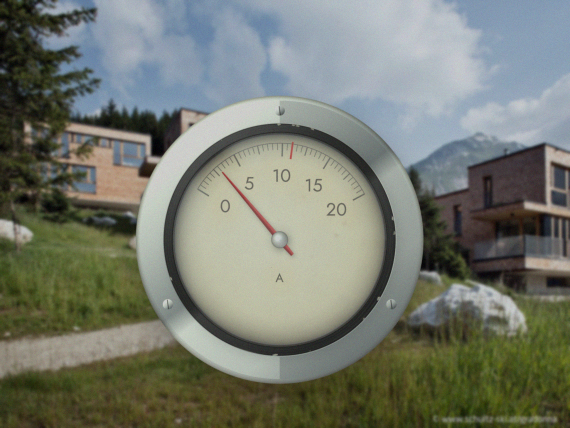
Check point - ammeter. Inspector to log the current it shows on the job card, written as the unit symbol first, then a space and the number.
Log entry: A 3
